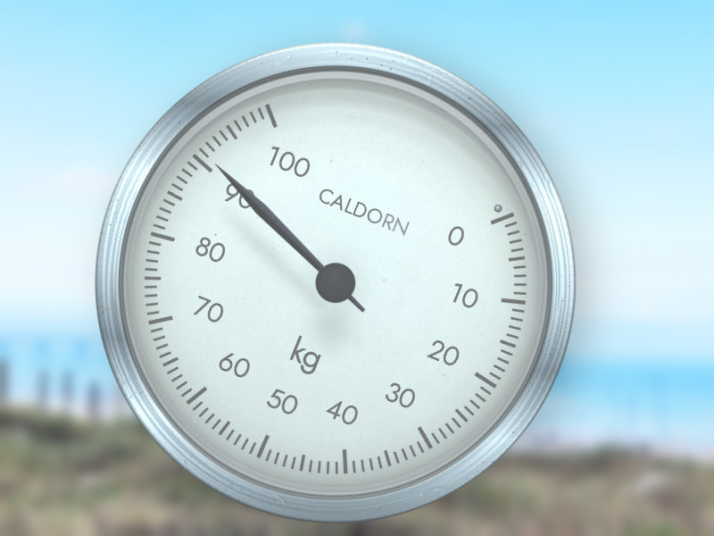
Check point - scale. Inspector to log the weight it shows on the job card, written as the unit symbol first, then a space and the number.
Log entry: kg 91
